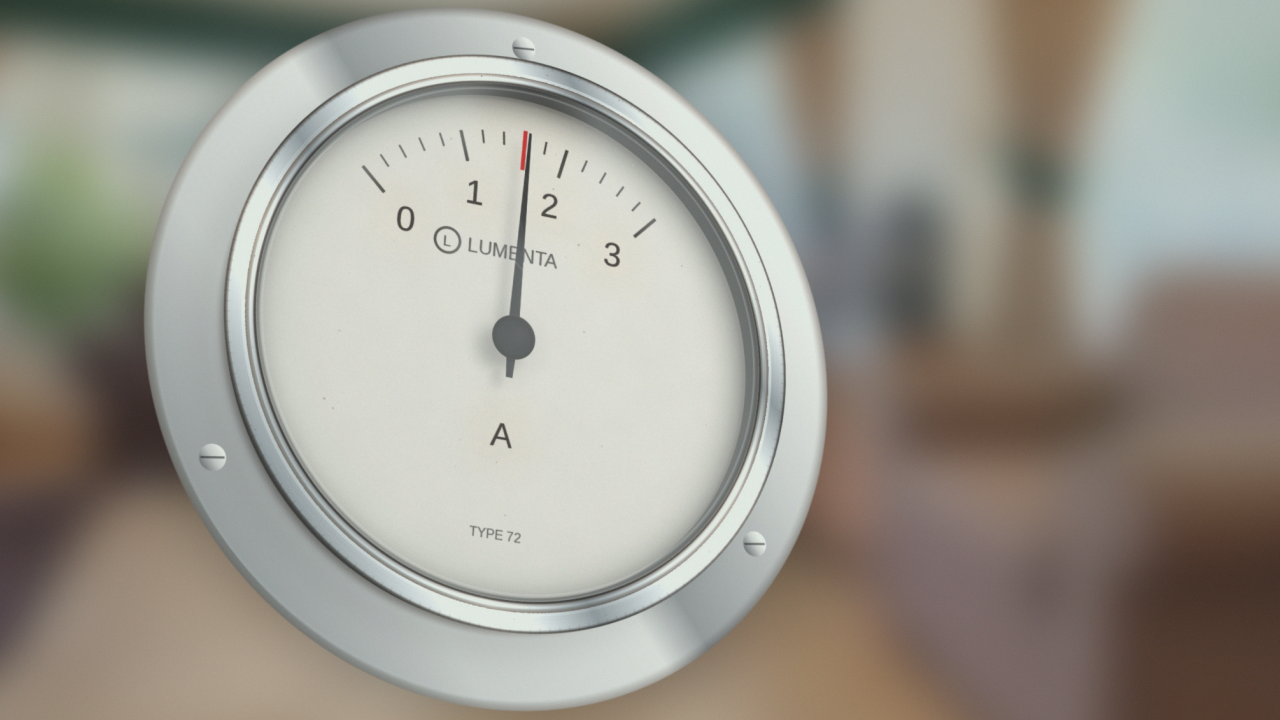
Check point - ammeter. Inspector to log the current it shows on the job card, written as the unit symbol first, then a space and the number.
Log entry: A 1.6
